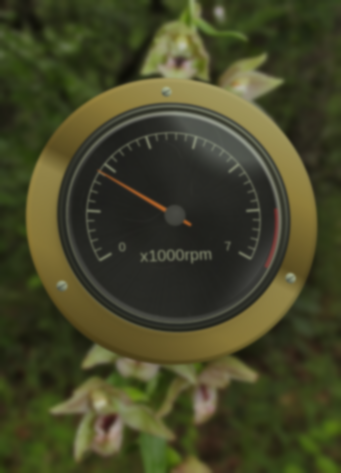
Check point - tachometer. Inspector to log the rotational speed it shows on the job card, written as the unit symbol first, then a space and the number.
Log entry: rpm 1800
